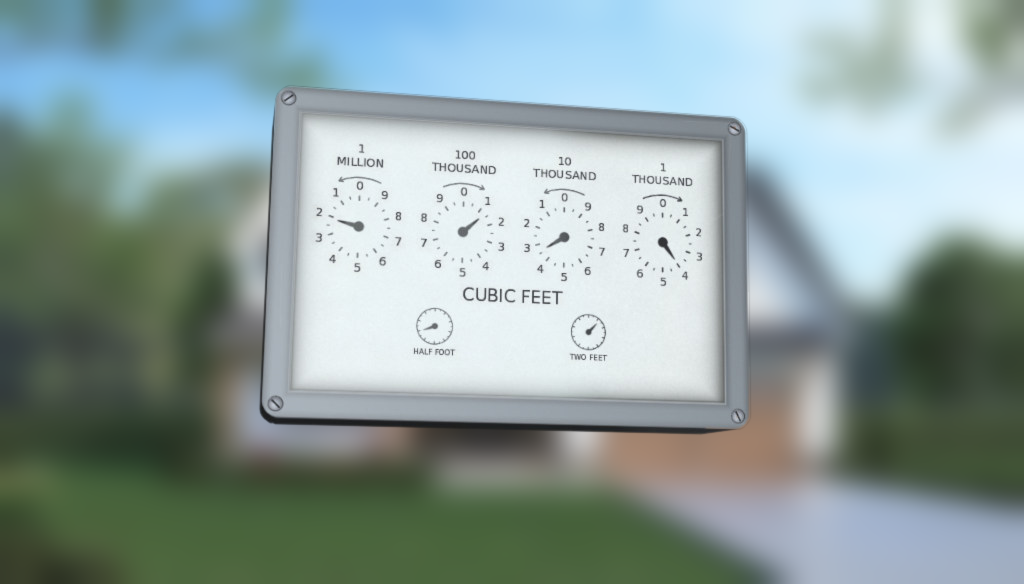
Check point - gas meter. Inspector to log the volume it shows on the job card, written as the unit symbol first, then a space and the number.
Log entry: ft³ 213400
